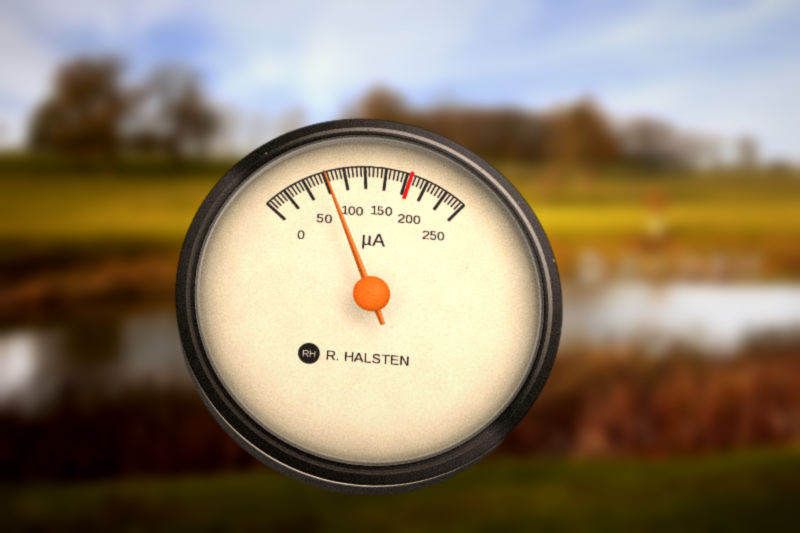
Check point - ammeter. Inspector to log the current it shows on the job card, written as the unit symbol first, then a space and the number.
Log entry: µA 75
